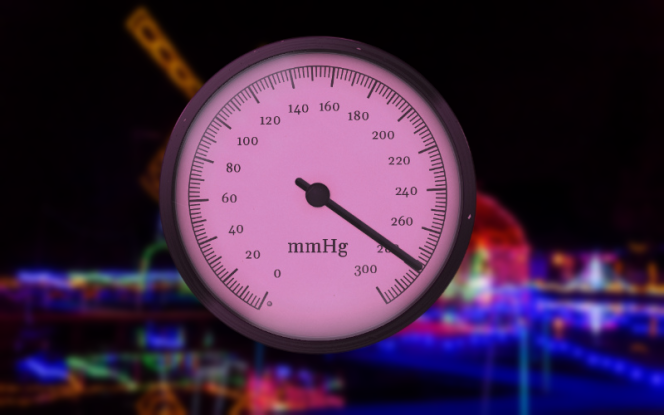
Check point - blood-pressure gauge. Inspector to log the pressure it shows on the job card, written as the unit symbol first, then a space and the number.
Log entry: mmHg 278
